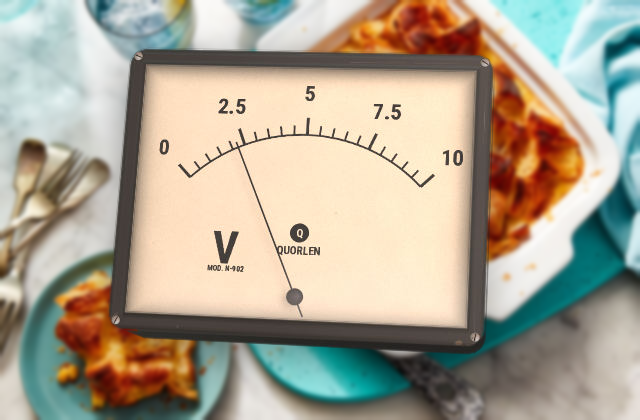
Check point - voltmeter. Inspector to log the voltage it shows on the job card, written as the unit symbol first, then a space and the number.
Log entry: V 2.25
